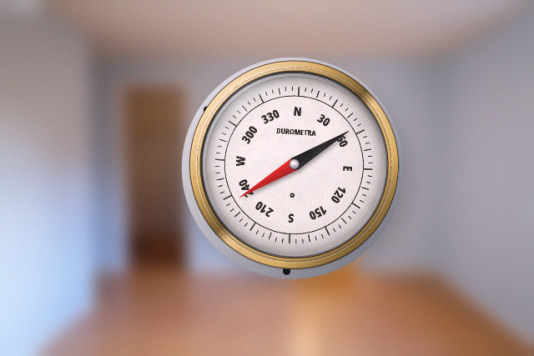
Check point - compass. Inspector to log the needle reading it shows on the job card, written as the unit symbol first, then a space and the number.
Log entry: ° 235
